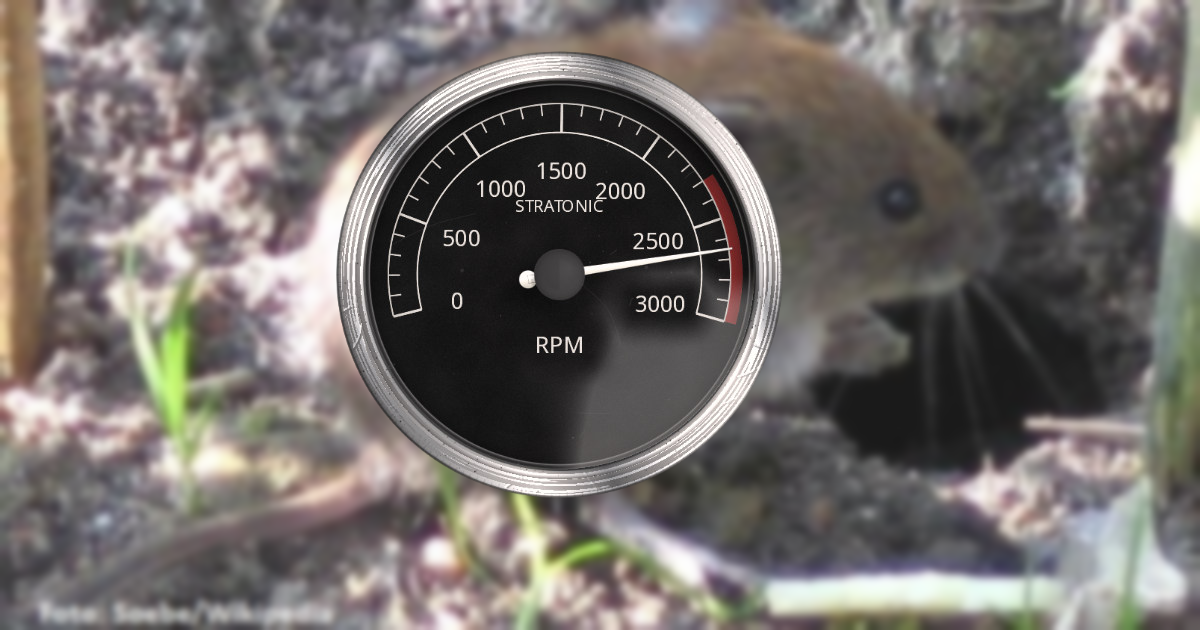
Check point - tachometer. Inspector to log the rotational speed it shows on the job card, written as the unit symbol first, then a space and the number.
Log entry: rpm 2650
